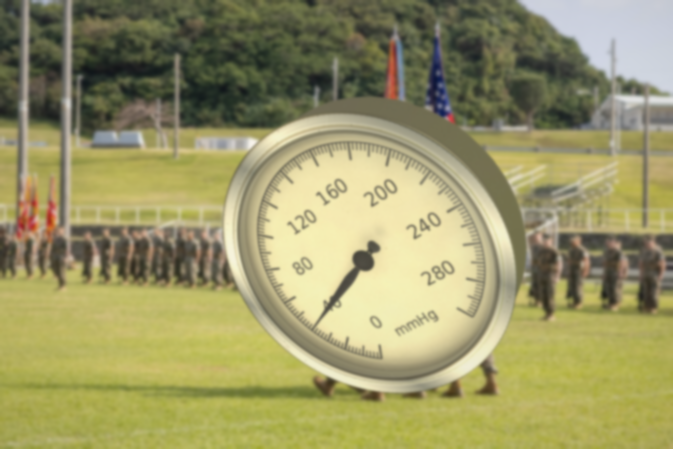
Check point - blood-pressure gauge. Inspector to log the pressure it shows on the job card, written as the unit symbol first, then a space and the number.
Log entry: mmHg 40
